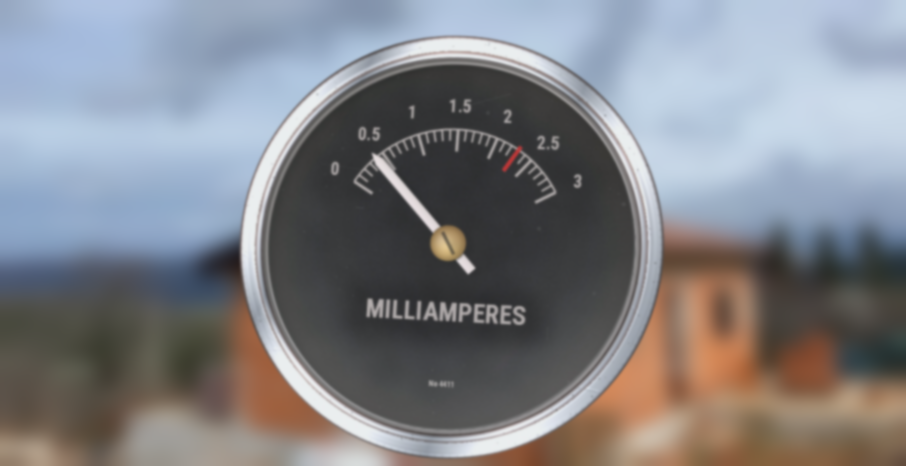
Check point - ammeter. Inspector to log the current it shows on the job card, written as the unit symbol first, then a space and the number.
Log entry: mA 0.4
